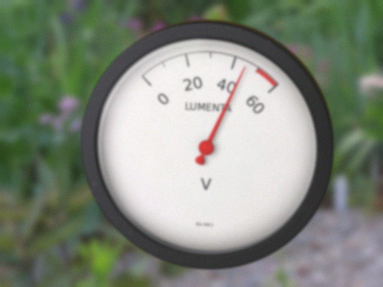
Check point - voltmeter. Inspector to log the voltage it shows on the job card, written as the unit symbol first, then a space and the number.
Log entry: V 45
